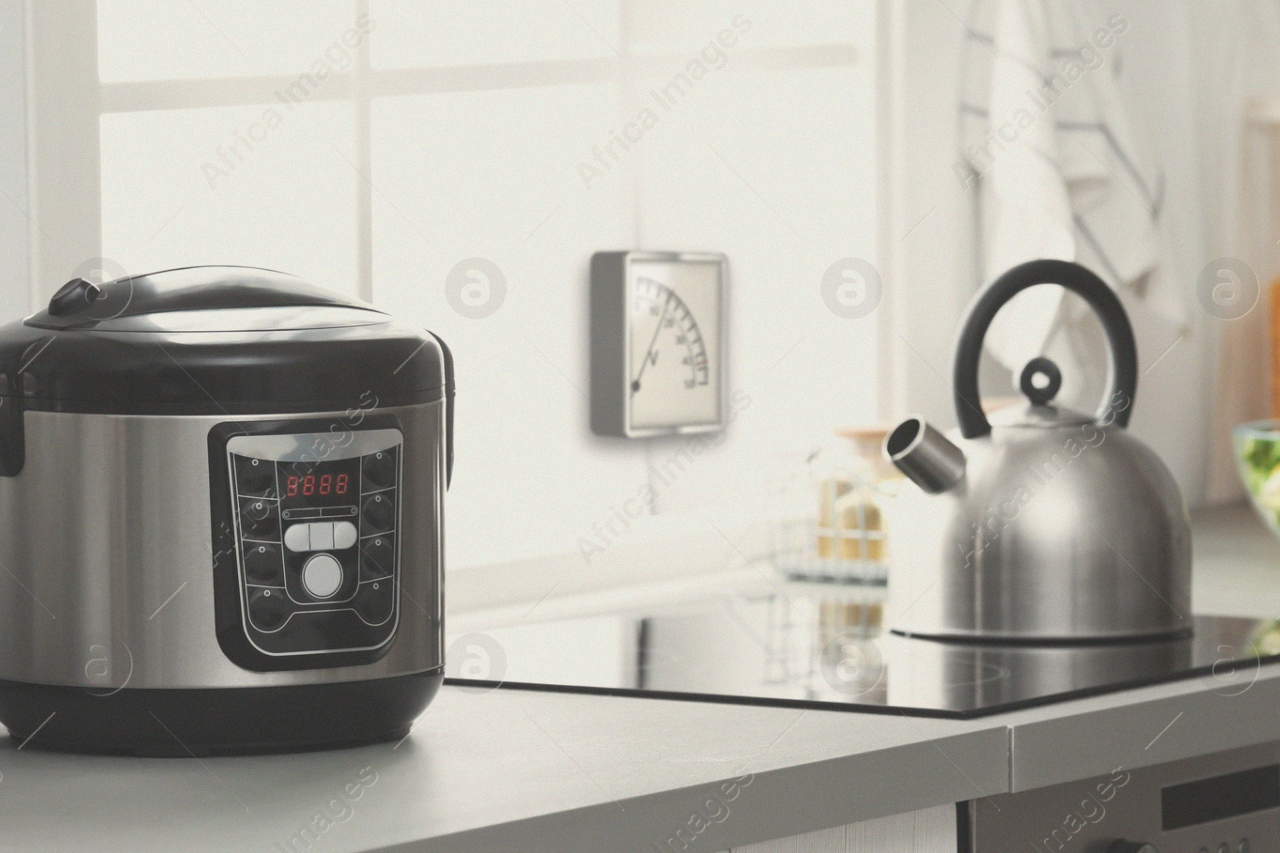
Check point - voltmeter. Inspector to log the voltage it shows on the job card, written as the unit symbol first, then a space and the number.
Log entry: V 15
